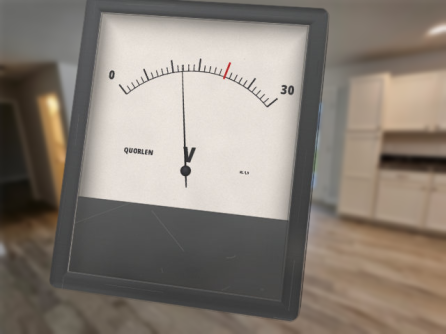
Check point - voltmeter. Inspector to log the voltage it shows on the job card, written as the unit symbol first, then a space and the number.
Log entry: V 12
